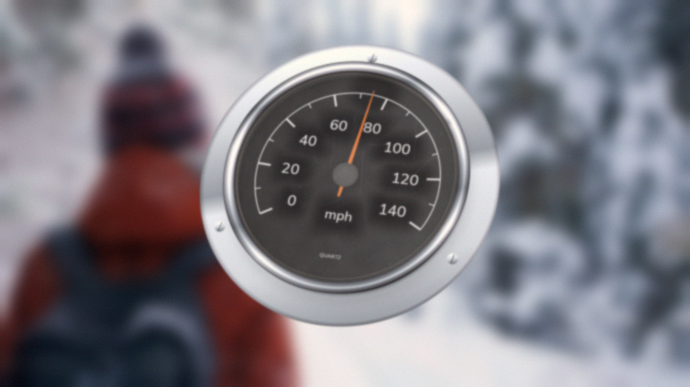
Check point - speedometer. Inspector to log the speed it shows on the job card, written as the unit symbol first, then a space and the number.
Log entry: mph 75
